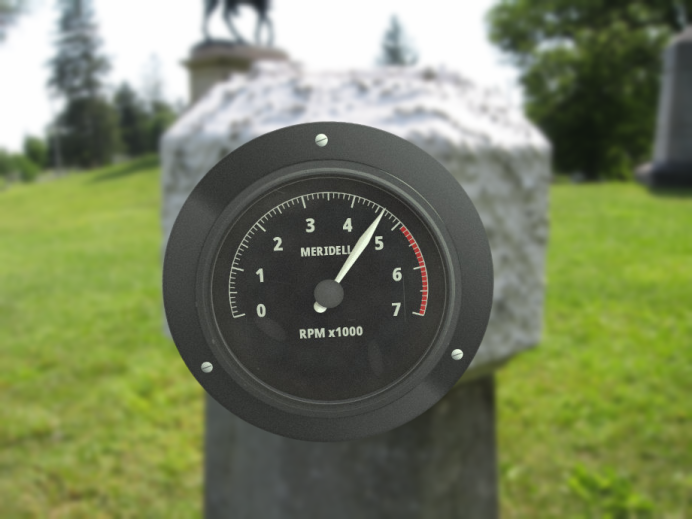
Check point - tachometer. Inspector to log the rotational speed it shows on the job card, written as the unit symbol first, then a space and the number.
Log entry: rpm 4600
